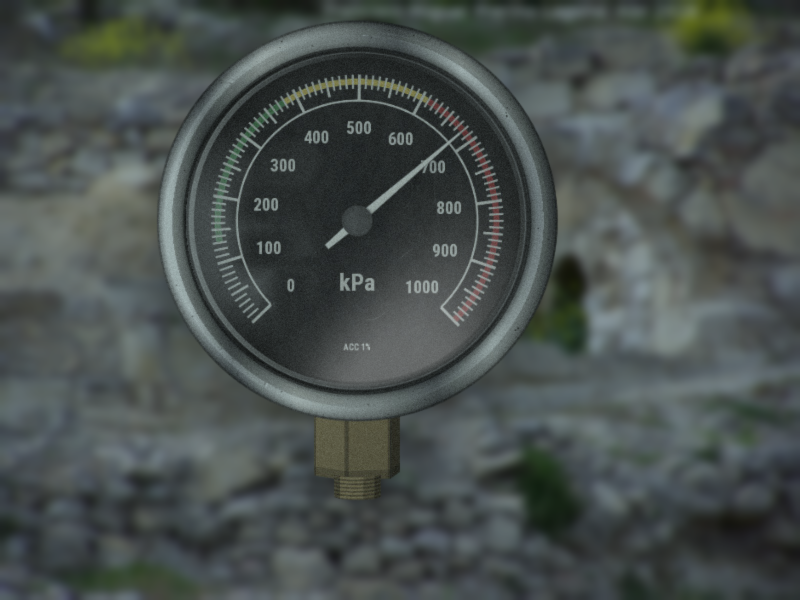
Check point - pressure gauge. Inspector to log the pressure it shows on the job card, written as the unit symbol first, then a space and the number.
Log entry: kPa 680
